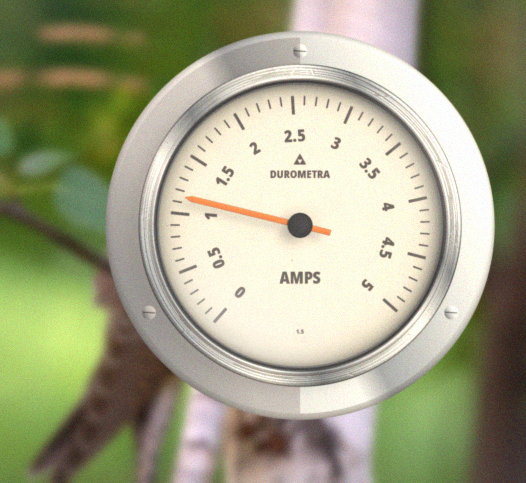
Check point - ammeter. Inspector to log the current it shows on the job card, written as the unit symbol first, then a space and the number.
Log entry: A 1.15
